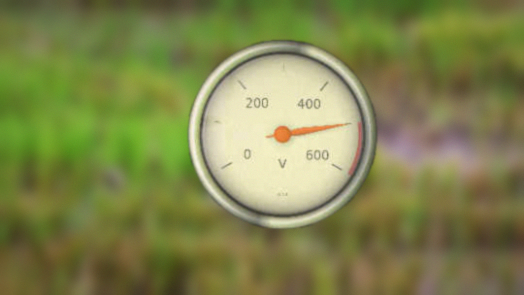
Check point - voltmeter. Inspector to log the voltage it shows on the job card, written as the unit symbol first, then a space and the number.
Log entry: V 500
